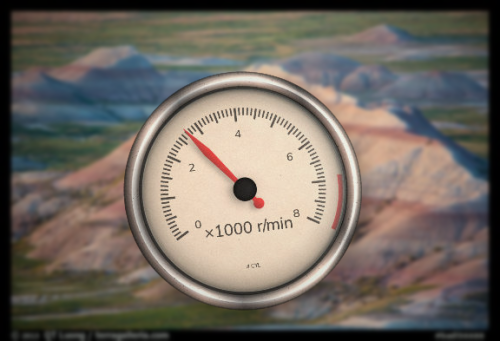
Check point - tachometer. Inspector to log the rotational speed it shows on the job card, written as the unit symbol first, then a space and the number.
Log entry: rpm 2700
